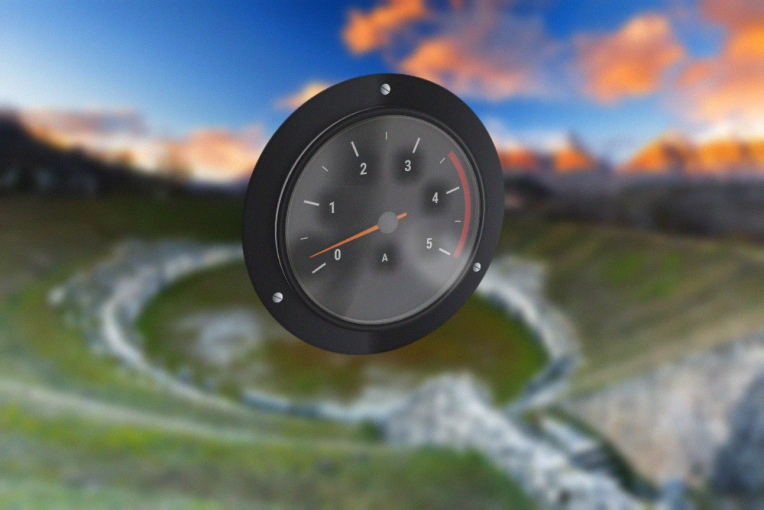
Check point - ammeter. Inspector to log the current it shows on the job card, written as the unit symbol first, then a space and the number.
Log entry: A 0.25
